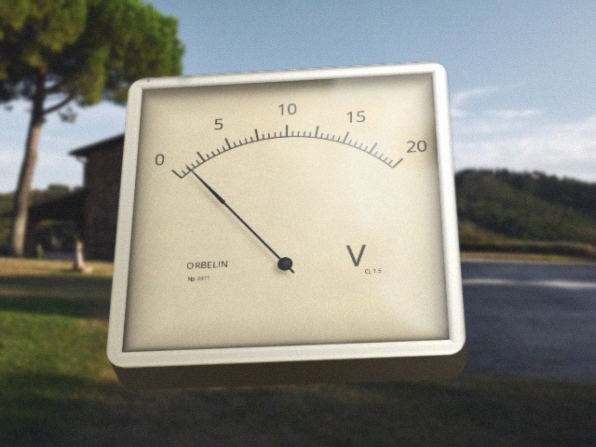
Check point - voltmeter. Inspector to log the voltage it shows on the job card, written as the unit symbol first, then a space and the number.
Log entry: V 1
